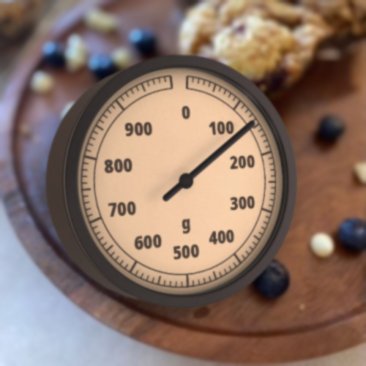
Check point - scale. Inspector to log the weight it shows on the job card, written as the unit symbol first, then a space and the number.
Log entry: g 140
